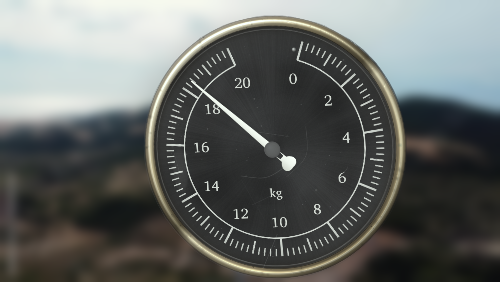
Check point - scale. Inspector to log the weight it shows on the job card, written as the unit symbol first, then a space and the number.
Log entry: kg 18.4
